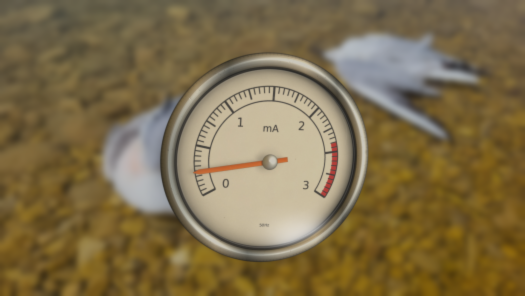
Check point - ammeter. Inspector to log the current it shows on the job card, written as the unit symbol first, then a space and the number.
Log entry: mA 0.25
